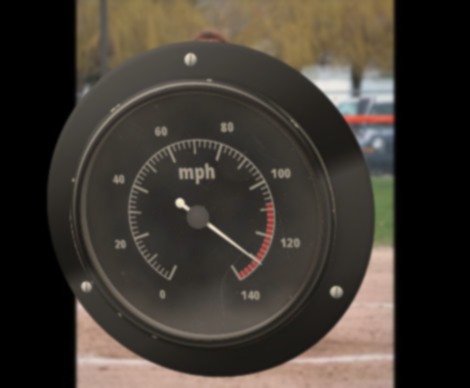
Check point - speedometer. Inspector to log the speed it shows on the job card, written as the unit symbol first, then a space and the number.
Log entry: mph 130
